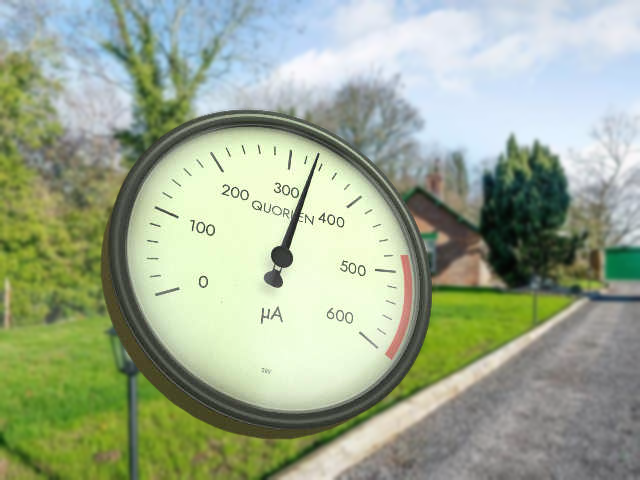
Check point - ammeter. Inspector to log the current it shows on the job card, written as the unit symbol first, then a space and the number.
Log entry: µA 330
